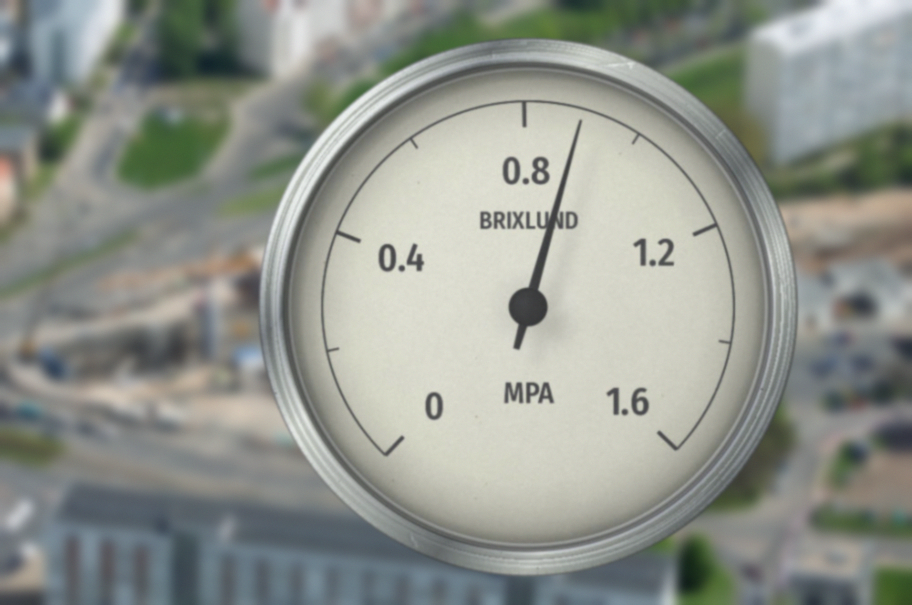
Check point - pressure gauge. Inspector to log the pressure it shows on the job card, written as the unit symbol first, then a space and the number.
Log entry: MPa 0.9
